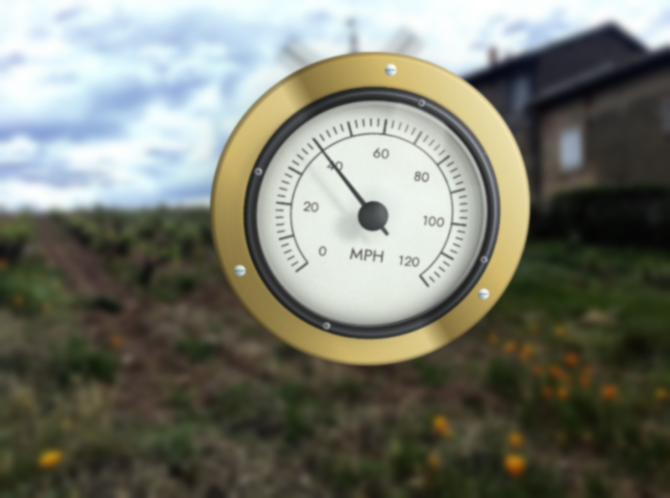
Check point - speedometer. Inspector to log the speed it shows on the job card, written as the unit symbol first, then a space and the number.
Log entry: mph 40
